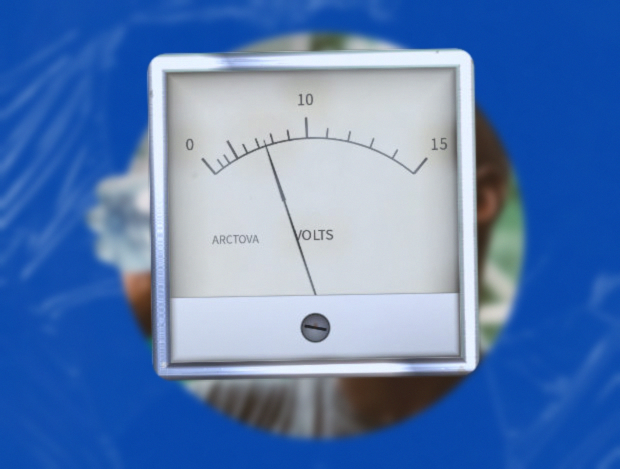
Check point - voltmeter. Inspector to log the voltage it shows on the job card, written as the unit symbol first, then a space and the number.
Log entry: V 7.5
